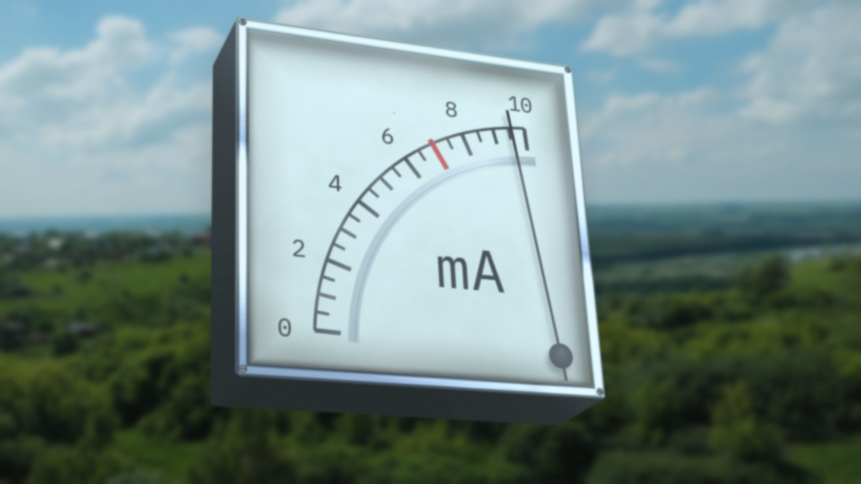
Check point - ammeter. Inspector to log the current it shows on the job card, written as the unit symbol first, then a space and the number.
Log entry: mA 9.5
